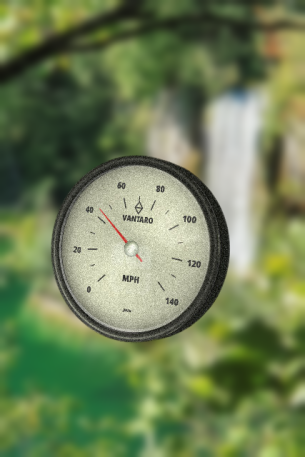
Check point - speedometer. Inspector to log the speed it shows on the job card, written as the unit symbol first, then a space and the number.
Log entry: mph 45
